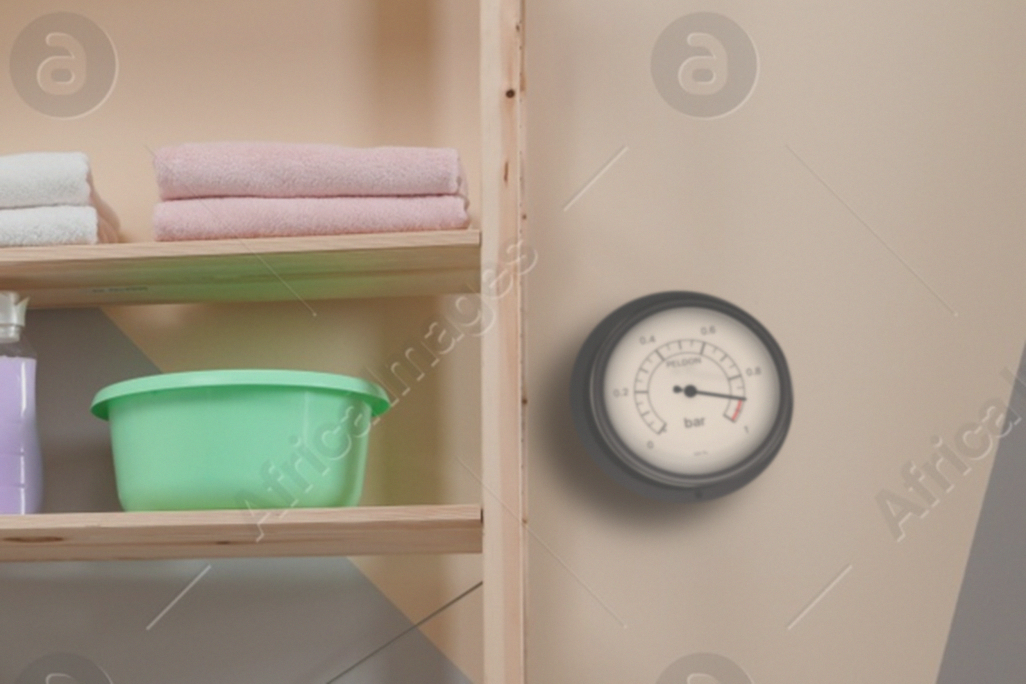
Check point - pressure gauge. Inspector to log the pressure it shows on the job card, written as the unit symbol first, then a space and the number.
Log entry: bar 0.9
